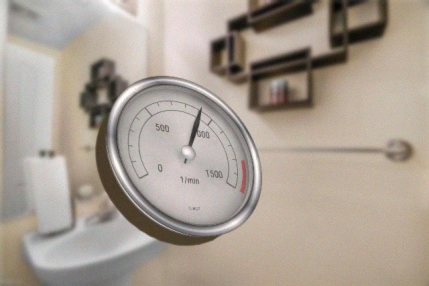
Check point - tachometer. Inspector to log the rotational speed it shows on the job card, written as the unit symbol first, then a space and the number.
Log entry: rpm 900
